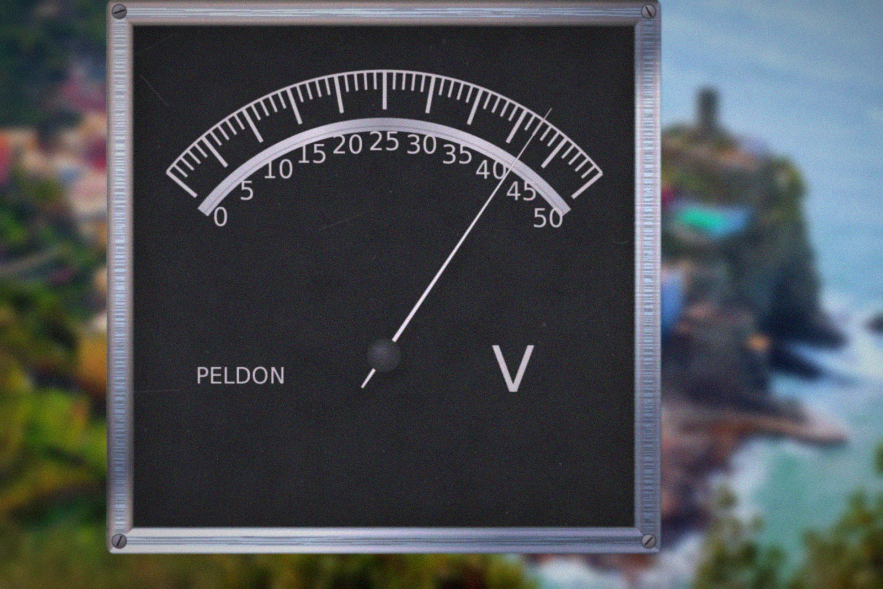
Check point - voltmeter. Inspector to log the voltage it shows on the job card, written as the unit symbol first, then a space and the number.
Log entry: V 42
